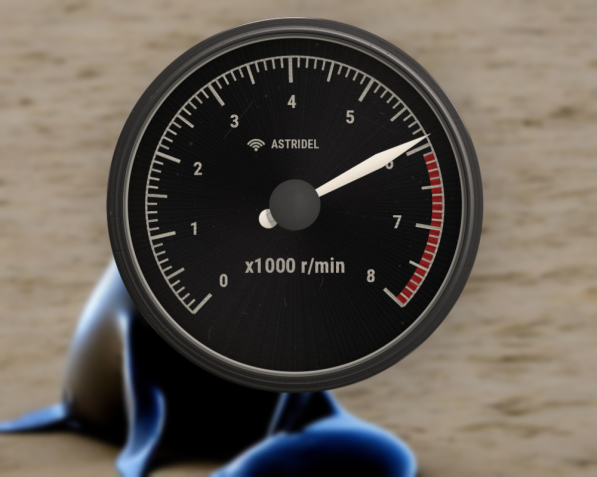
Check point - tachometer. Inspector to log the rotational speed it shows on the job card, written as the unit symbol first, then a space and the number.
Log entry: rpm 5900
